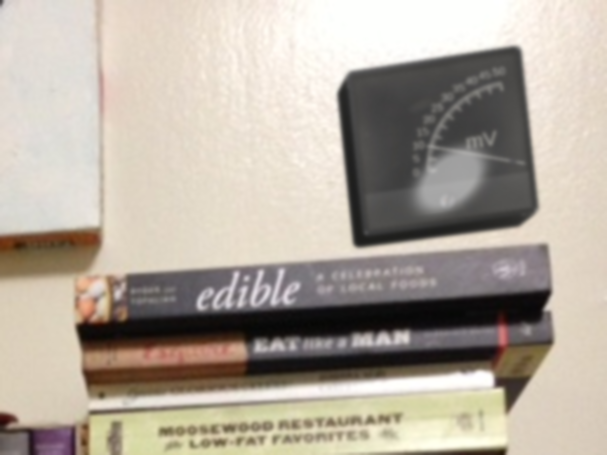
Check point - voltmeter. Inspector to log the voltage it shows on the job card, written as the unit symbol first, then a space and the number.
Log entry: mV 10
